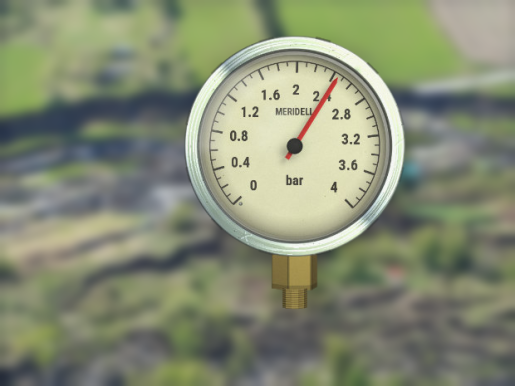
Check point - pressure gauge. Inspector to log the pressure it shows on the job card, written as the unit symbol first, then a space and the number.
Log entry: bar 2.45
